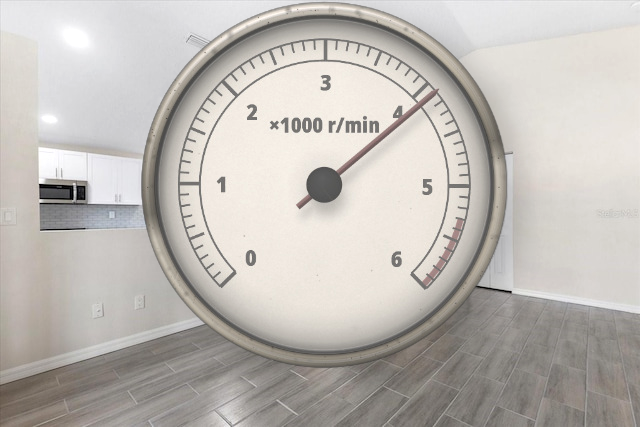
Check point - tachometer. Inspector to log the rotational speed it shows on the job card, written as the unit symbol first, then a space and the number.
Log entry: rpm 4100
